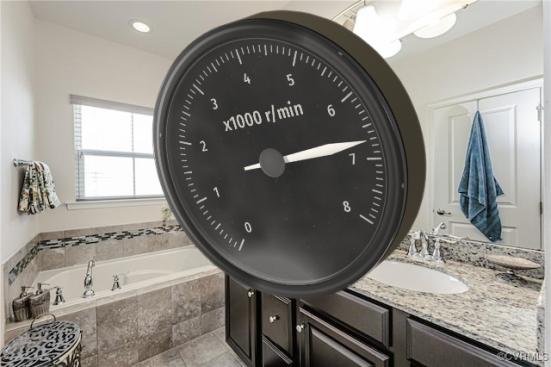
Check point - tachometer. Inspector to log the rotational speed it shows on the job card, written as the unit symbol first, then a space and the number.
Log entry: rpm 6700
